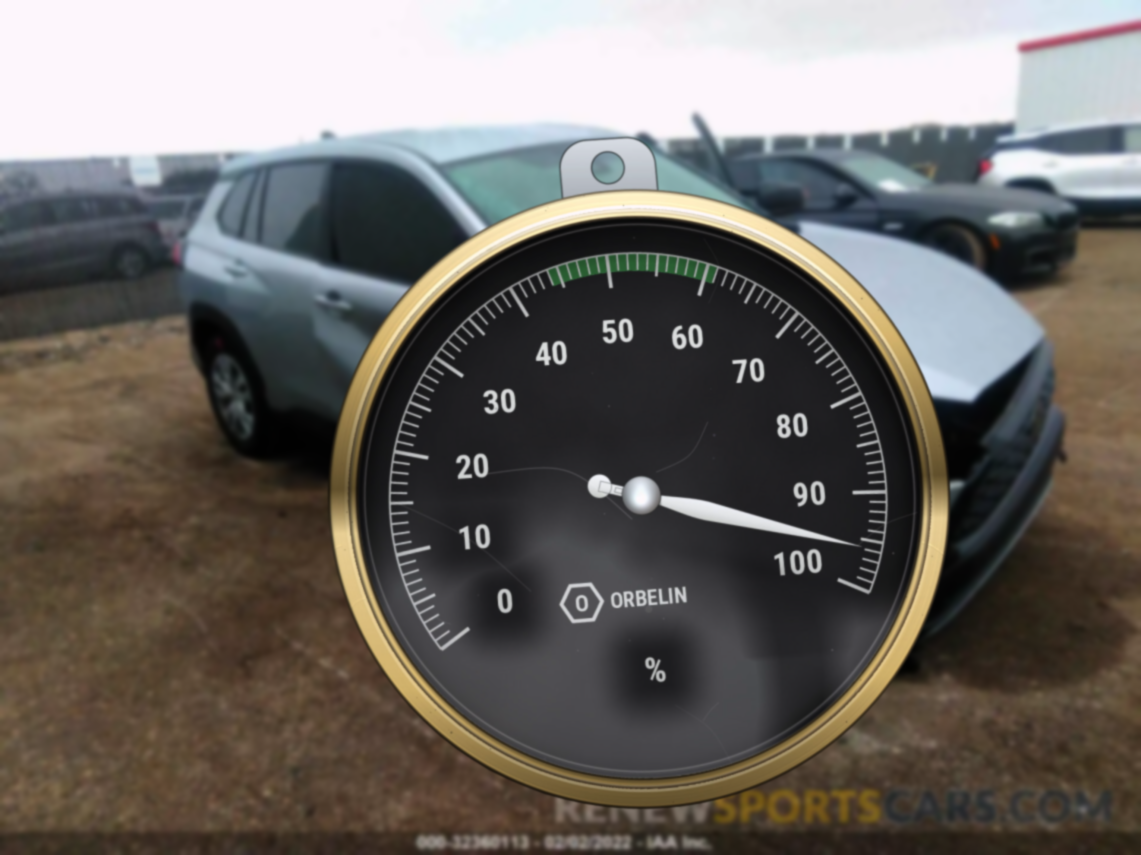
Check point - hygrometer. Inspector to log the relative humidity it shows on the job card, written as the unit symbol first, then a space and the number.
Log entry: % 96
